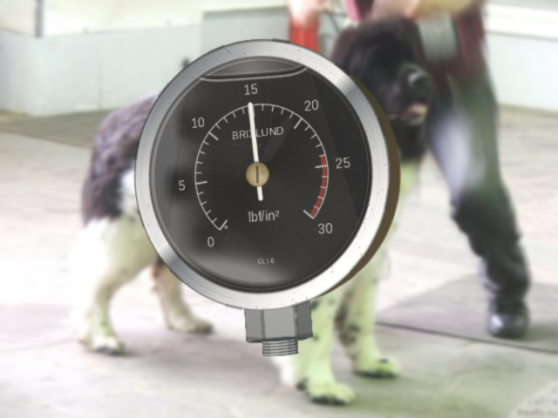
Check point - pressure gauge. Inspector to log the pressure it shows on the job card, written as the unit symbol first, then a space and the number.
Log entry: psi 15
